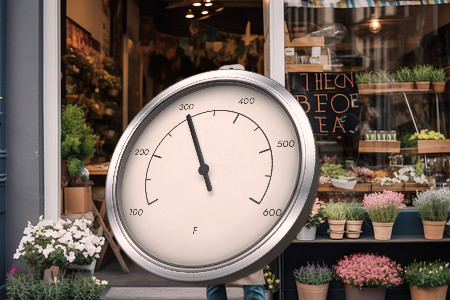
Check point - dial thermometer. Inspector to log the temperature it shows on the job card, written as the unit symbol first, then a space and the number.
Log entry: °F 300
